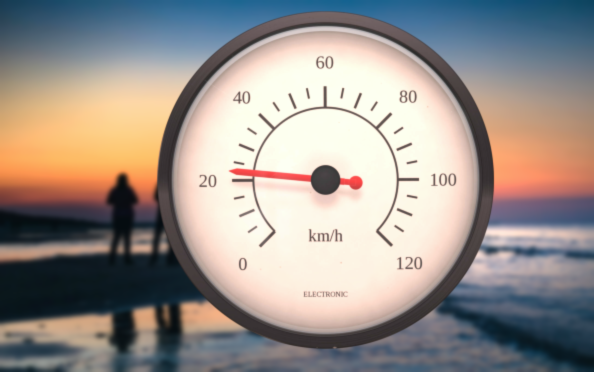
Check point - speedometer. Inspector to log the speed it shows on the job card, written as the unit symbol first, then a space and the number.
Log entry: km/h 22.5
